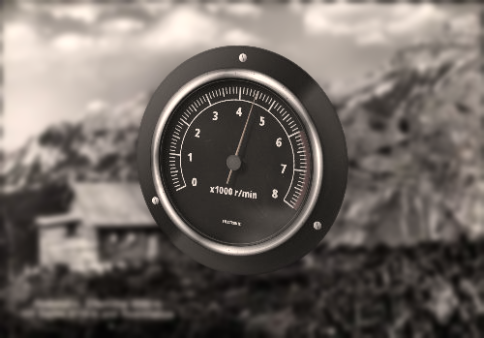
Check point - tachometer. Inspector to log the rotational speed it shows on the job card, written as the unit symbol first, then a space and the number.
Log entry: rpm 4500
